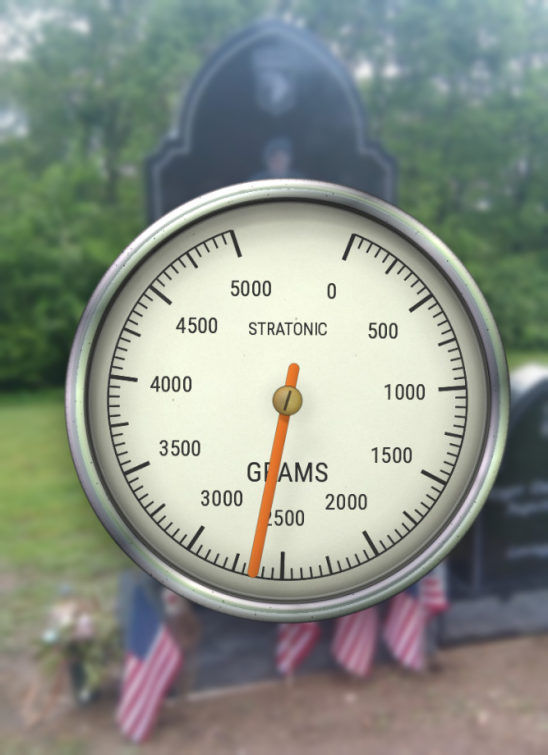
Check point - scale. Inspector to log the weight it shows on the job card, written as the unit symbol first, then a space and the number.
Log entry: g 2650
